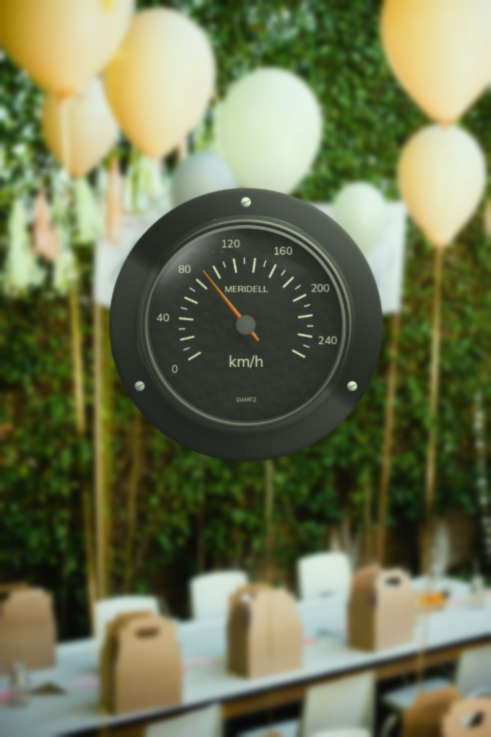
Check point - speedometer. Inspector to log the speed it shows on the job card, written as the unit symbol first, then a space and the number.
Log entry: km/h 90
